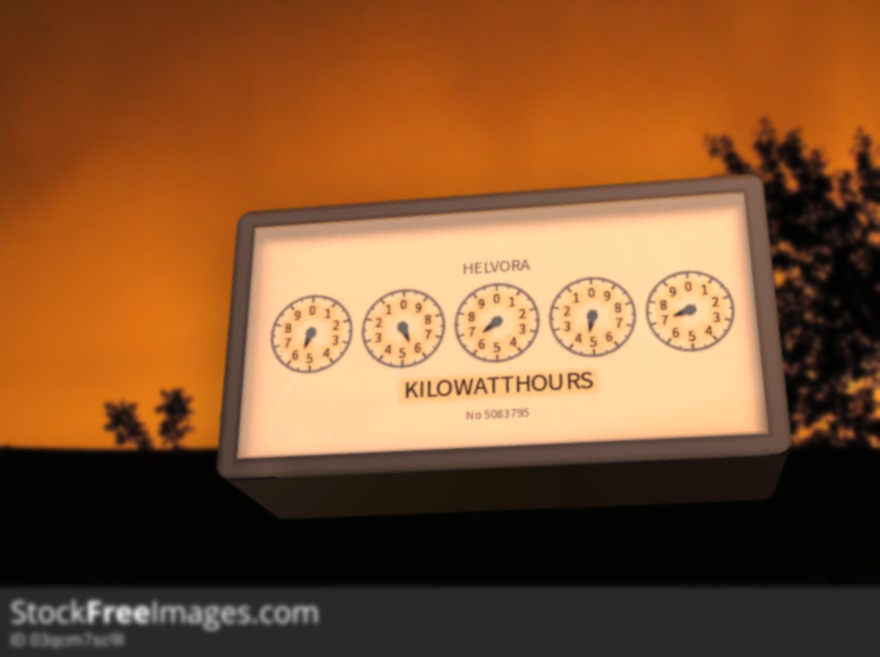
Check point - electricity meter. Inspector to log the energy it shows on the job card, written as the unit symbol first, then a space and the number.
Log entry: kWh 55647
